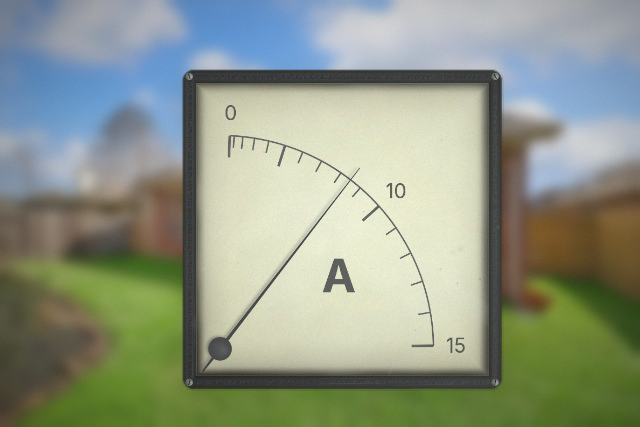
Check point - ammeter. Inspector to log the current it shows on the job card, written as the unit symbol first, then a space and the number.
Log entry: A 8.5
